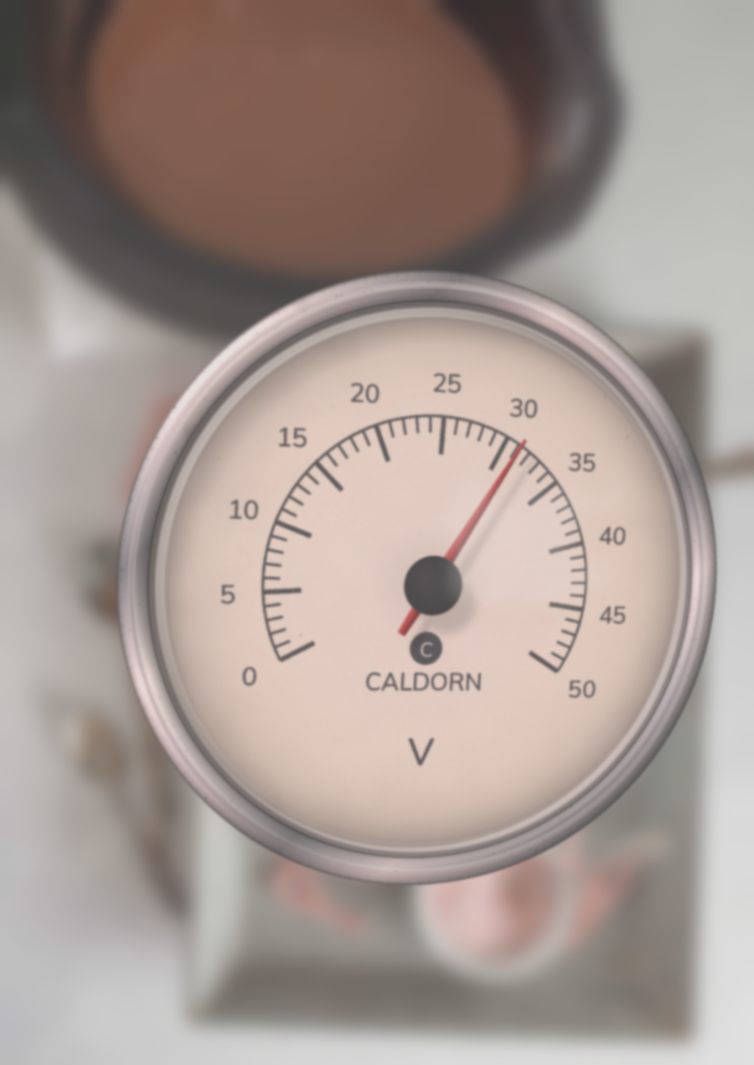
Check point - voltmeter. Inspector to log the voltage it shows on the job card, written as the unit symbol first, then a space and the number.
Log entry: V 31
